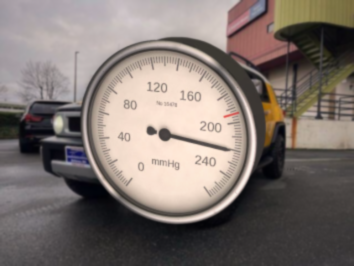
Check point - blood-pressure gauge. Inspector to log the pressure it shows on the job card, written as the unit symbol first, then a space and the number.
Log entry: mmHg 220
